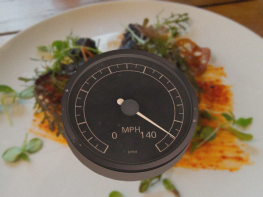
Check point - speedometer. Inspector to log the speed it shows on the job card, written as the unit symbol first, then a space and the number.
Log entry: mph 130
